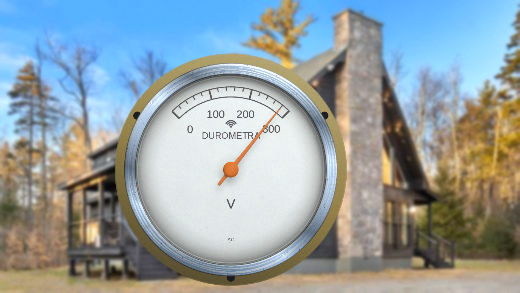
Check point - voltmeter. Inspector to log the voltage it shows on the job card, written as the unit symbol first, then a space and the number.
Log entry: V 280
